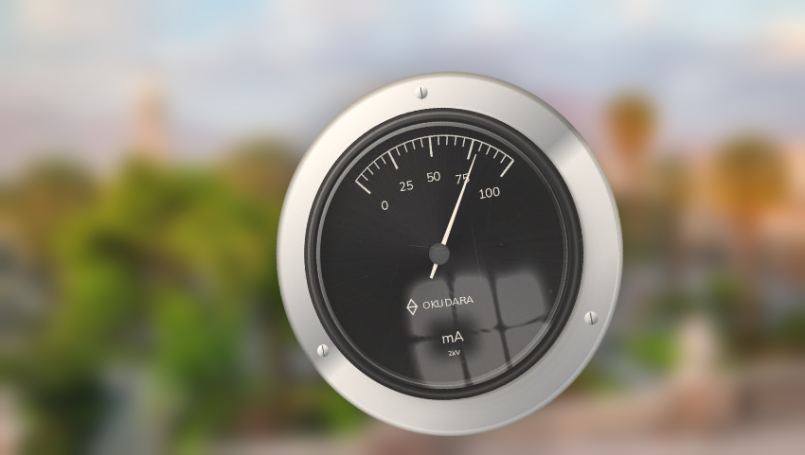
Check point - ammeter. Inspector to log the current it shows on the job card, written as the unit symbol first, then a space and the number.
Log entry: mA 80
